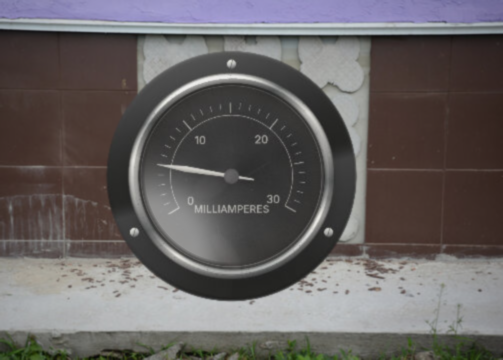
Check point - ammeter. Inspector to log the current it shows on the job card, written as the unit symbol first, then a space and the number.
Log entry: mA 5
